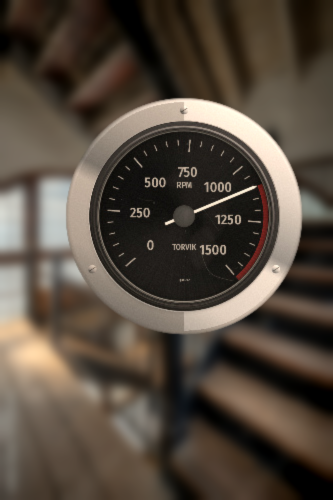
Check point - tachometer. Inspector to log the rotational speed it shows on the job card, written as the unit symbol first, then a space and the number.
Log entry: rpm 1100
